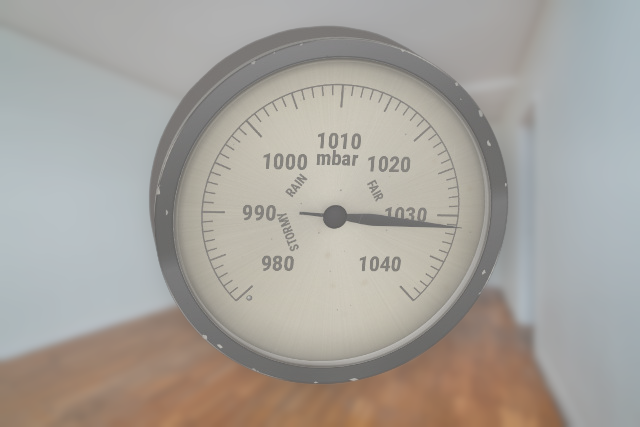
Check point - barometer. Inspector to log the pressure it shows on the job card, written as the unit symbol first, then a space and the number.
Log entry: mbar 1031
